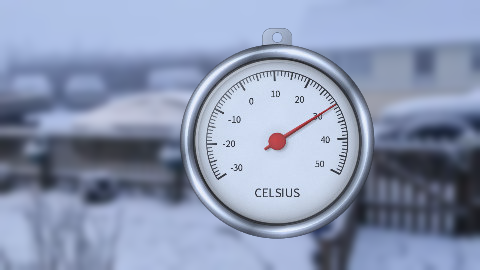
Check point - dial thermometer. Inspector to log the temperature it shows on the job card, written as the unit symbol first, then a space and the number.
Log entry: °C 30
